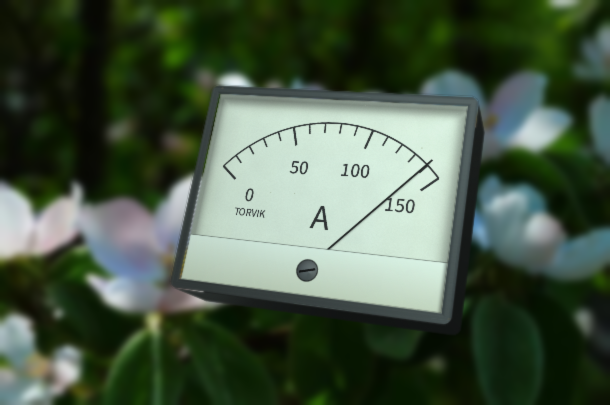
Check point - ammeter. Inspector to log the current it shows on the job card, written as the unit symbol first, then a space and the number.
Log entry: A 140
